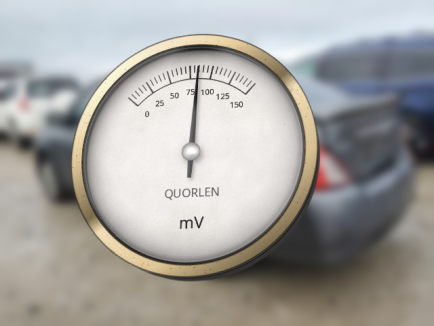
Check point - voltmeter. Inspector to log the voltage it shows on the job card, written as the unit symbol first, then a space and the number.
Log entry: mV 85
